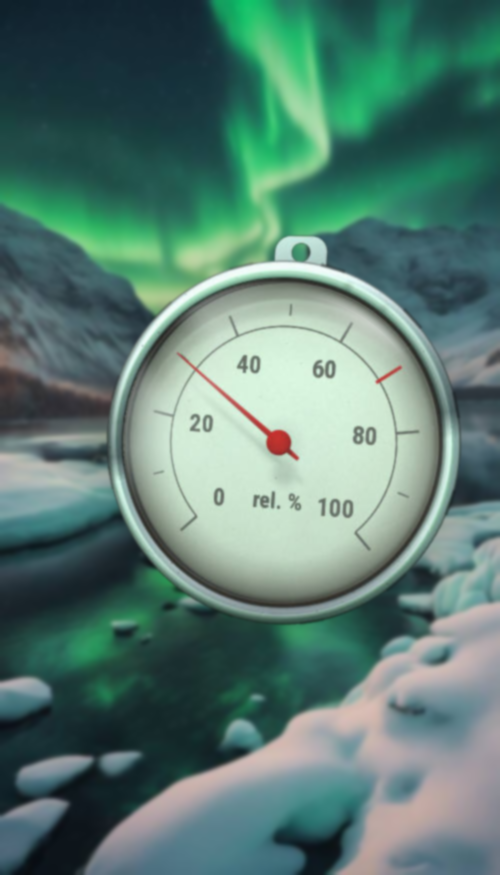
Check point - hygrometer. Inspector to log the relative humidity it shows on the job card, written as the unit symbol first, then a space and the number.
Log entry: % 30
